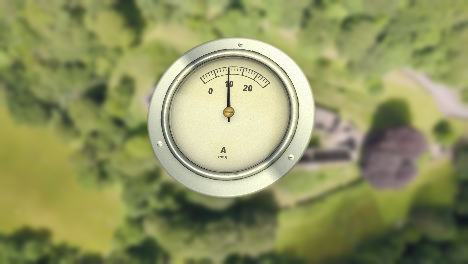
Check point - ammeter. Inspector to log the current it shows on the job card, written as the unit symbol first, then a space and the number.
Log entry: A 10
